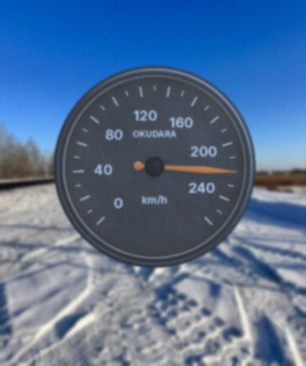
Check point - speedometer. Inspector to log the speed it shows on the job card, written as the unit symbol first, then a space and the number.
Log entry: km/h 220
